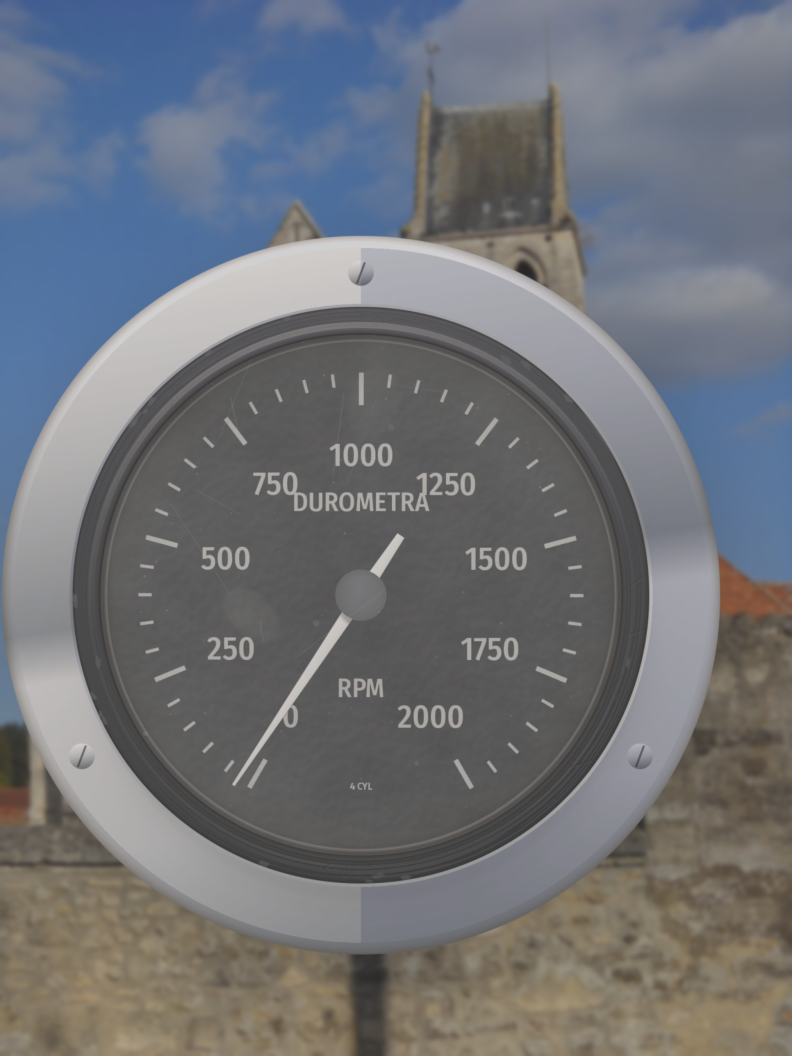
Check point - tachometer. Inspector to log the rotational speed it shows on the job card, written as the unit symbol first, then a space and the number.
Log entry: rpm 25
